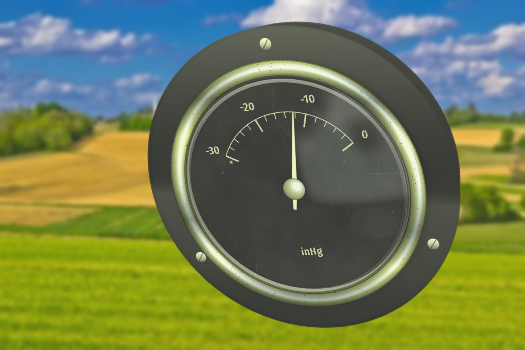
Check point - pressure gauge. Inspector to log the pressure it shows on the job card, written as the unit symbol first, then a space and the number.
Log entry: inHg -12
